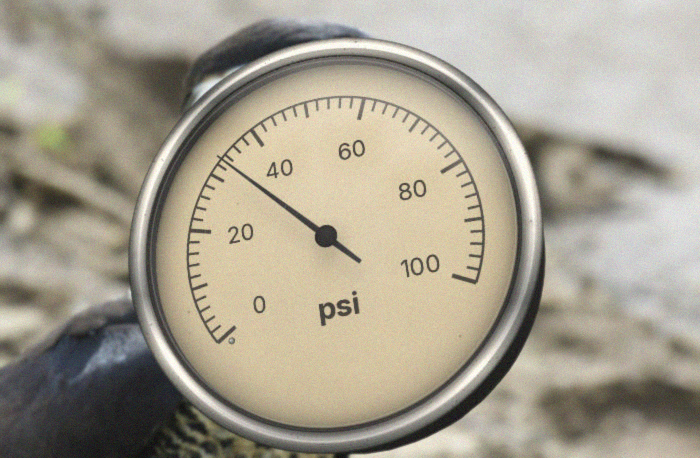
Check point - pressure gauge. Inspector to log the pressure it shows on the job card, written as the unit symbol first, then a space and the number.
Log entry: psi 33
